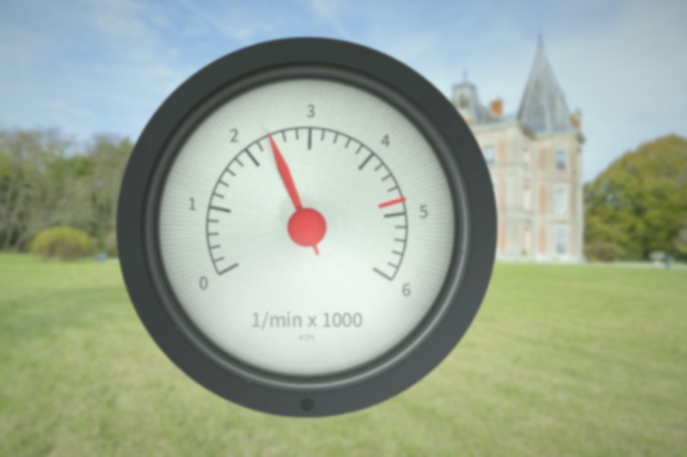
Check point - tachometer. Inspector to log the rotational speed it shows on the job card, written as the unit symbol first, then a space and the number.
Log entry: rpm 2400
